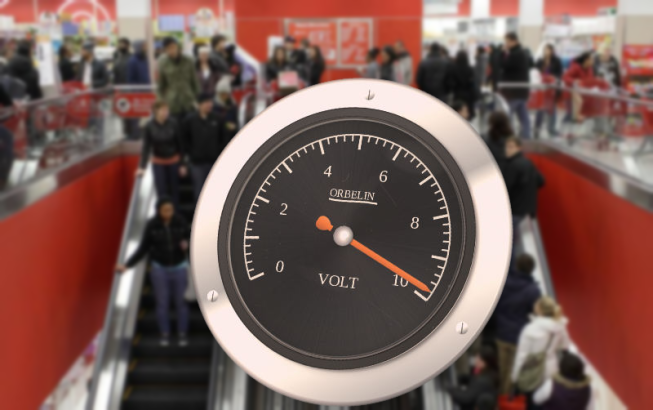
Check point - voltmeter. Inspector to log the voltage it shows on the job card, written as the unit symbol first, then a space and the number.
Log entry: V 9.8
